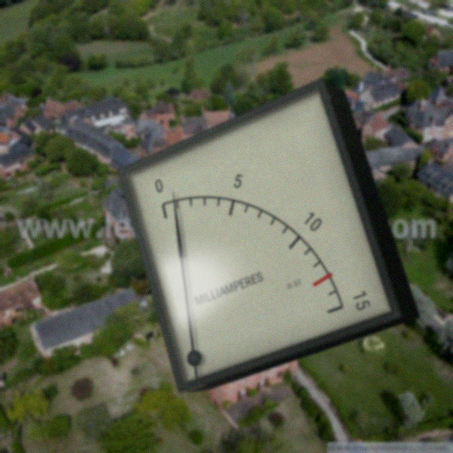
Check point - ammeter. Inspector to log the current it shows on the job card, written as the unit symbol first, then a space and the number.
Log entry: mA 1
